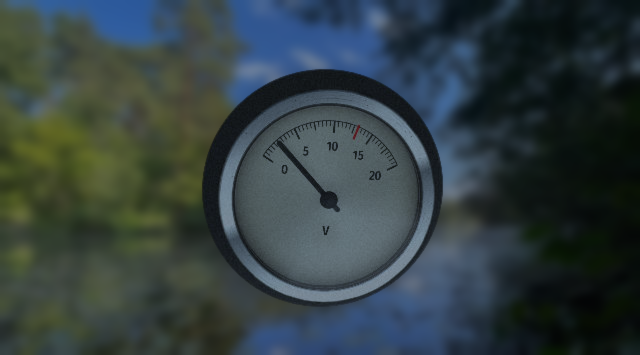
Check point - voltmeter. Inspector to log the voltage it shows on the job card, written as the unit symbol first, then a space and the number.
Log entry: V 2.5
